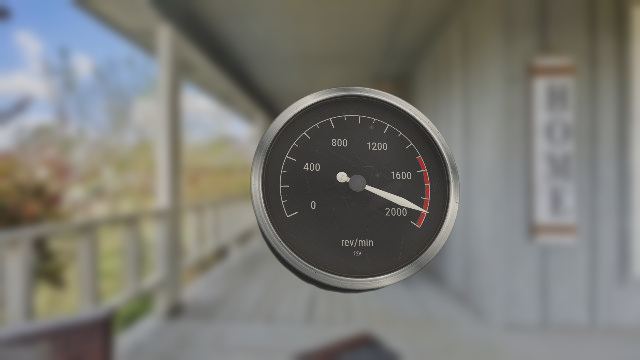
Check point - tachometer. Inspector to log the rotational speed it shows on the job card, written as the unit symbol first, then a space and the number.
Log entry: rpm 1900
